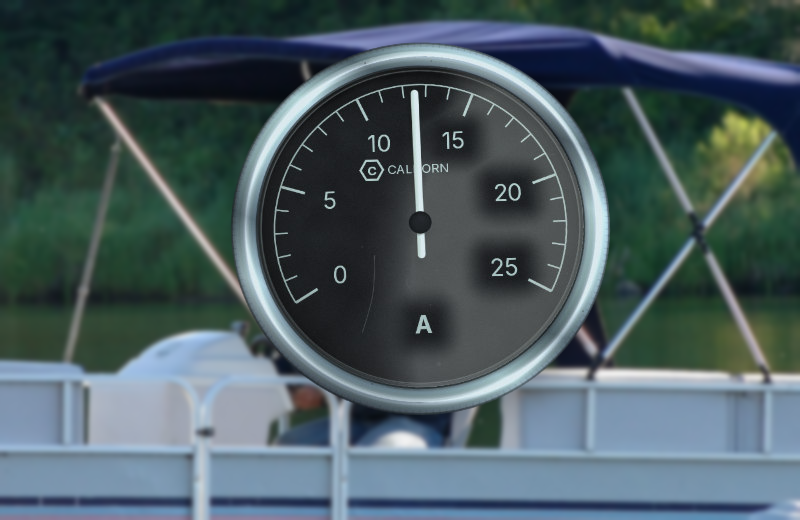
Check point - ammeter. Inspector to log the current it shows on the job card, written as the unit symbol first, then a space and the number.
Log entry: A 12.5
